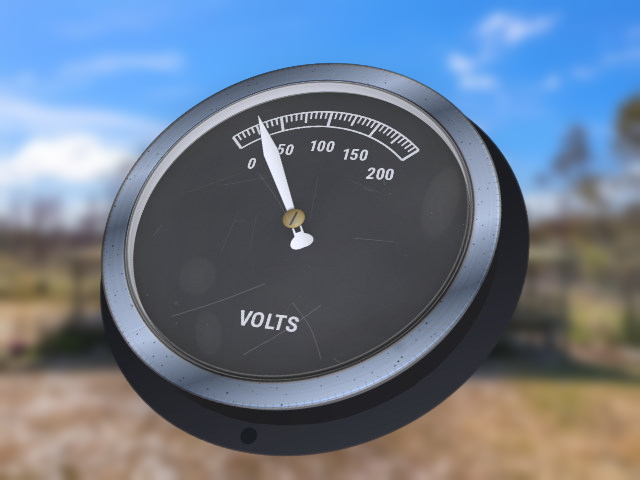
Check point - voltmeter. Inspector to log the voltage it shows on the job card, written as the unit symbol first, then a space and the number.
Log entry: V 30
